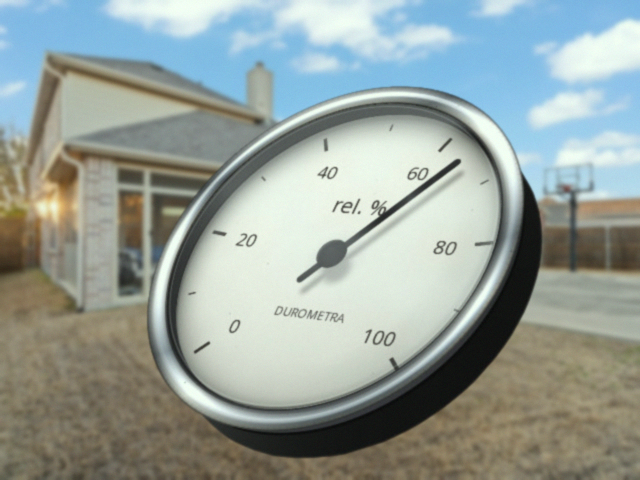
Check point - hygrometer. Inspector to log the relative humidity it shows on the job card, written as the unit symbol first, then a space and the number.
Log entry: % 65
